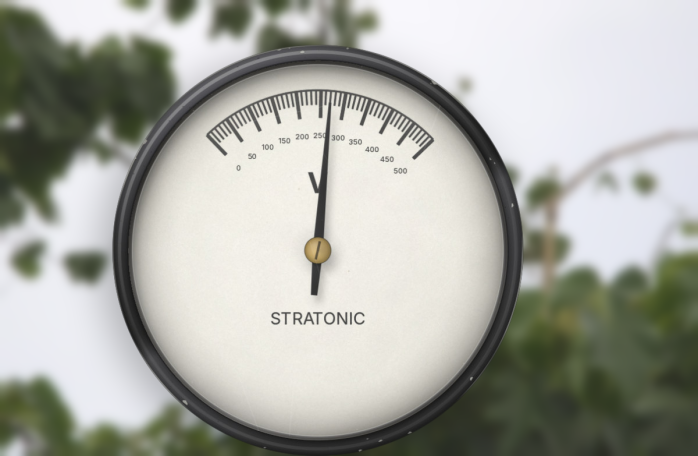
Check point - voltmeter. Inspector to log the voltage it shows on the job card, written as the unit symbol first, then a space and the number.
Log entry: V 270
